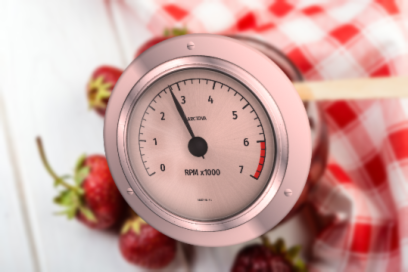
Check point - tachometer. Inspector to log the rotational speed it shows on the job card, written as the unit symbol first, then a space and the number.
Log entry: rpm 2800
